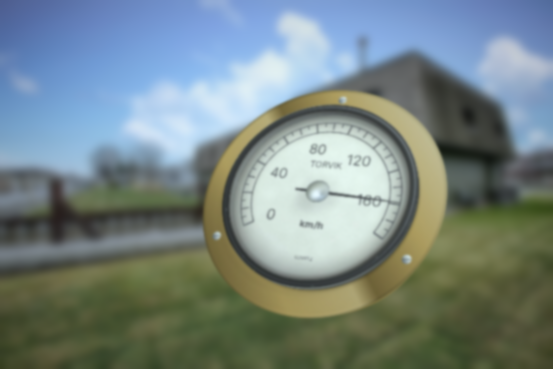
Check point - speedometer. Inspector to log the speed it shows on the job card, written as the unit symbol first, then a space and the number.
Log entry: km/h 160
